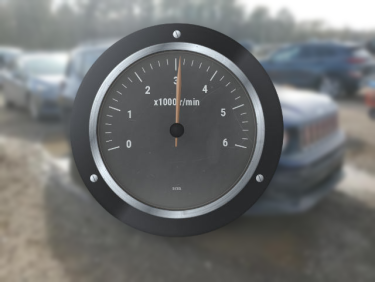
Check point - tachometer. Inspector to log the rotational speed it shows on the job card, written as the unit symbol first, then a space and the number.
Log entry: rpm 3100
